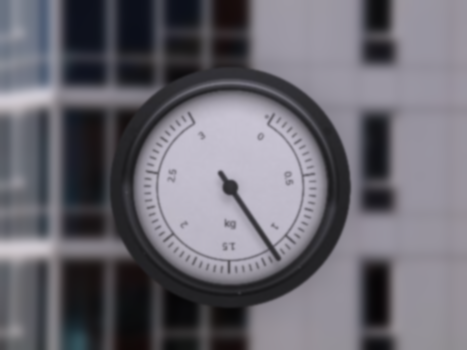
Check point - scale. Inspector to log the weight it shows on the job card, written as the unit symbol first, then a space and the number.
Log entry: kg 1.15
